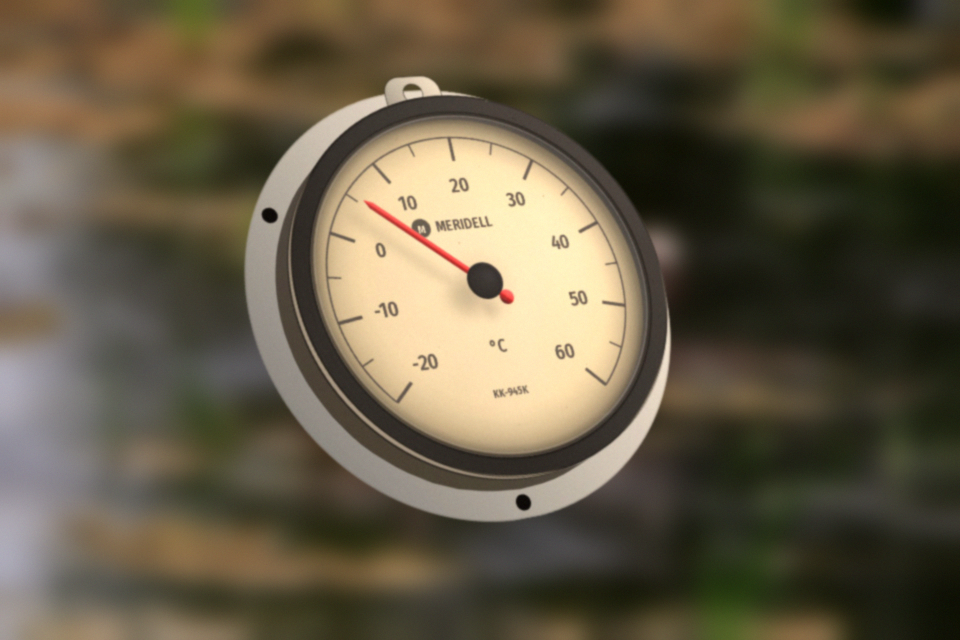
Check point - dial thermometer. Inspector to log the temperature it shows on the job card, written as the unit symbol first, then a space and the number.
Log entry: °C 5
